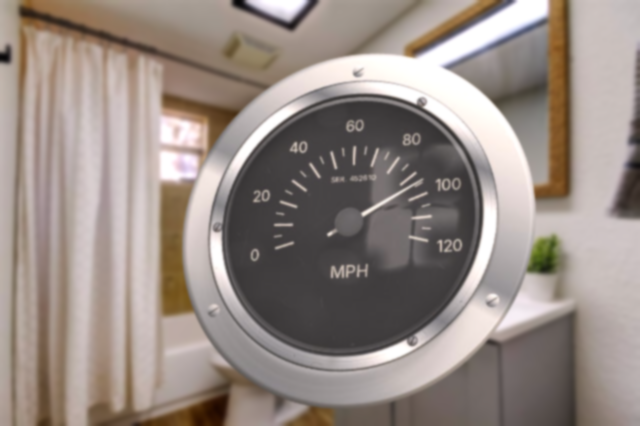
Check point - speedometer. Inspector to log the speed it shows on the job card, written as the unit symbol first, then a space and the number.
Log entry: mph 95
